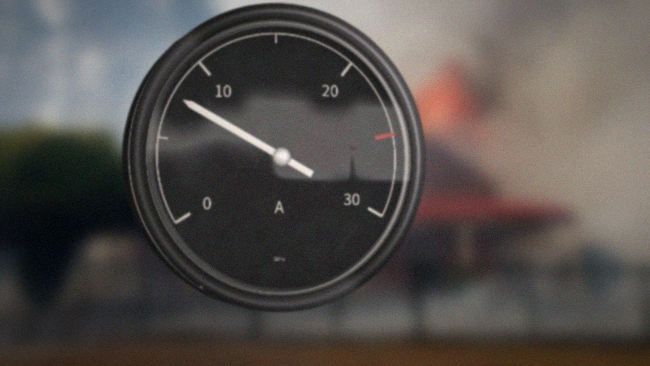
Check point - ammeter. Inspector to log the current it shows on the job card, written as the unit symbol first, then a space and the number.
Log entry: A 7.5
